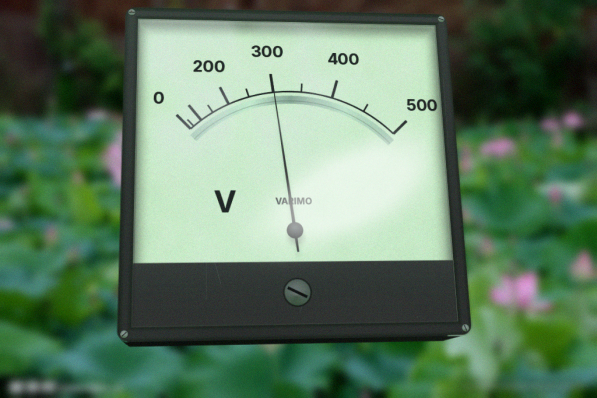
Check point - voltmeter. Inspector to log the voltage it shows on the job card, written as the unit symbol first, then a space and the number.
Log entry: V 300
